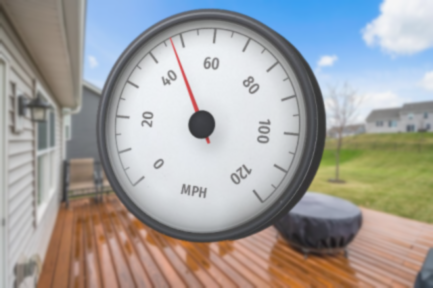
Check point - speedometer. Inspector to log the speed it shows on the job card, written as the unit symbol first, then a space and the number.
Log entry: mph 47.5
